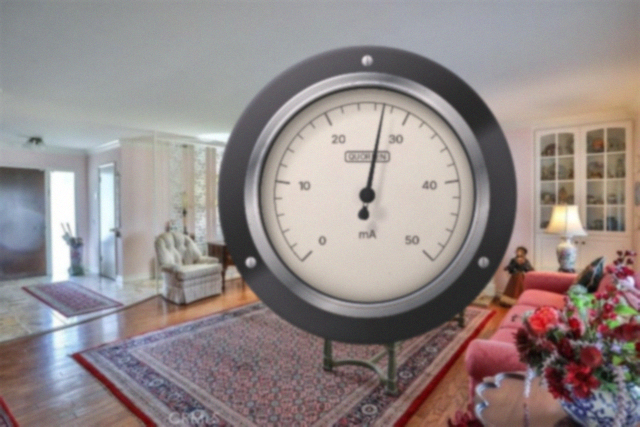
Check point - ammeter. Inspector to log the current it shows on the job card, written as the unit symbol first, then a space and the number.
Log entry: mA 27
